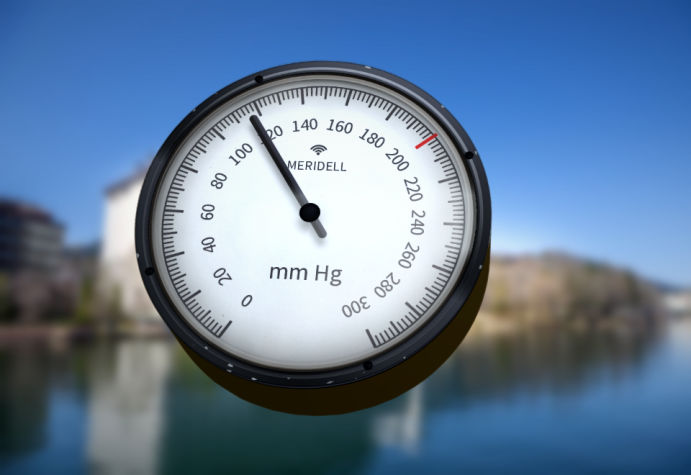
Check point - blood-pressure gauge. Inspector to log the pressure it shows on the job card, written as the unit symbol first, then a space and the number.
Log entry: mmHg 116
